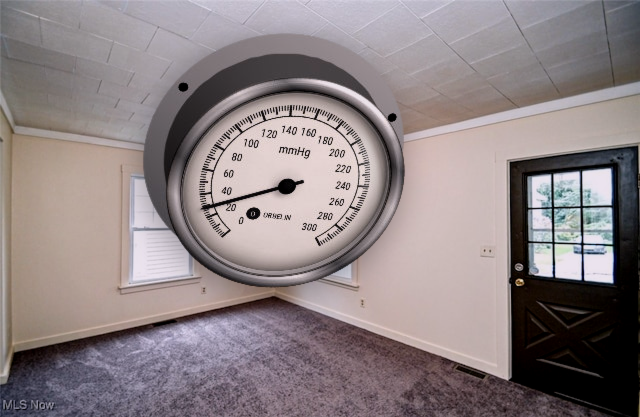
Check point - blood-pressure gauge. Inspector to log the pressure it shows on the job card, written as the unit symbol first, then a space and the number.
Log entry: mmHg 30
